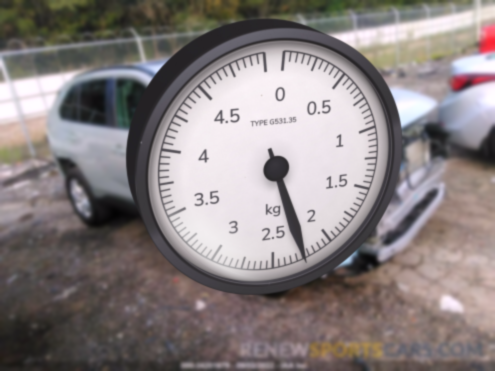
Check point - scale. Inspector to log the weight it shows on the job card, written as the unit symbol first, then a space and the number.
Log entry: kg 2.25
